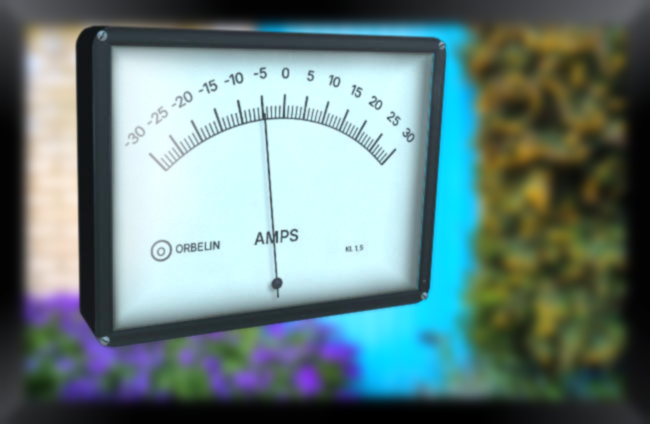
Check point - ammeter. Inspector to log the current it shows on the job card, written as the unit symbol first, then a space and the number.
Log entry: A -5
